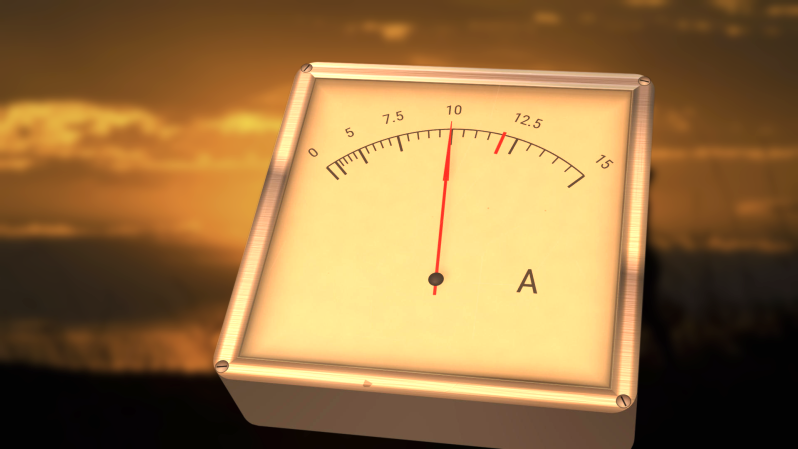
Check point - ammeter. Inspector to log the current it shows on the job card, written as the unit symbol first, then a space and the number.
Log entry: A 10
